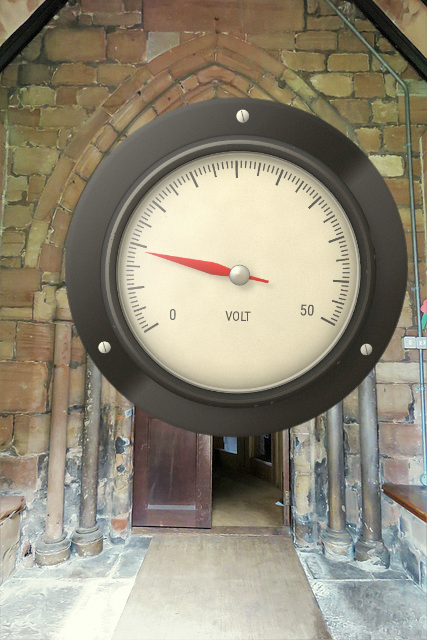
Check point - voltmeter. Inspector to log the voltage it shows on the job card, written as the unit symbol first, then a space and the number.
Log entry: V 9.5
